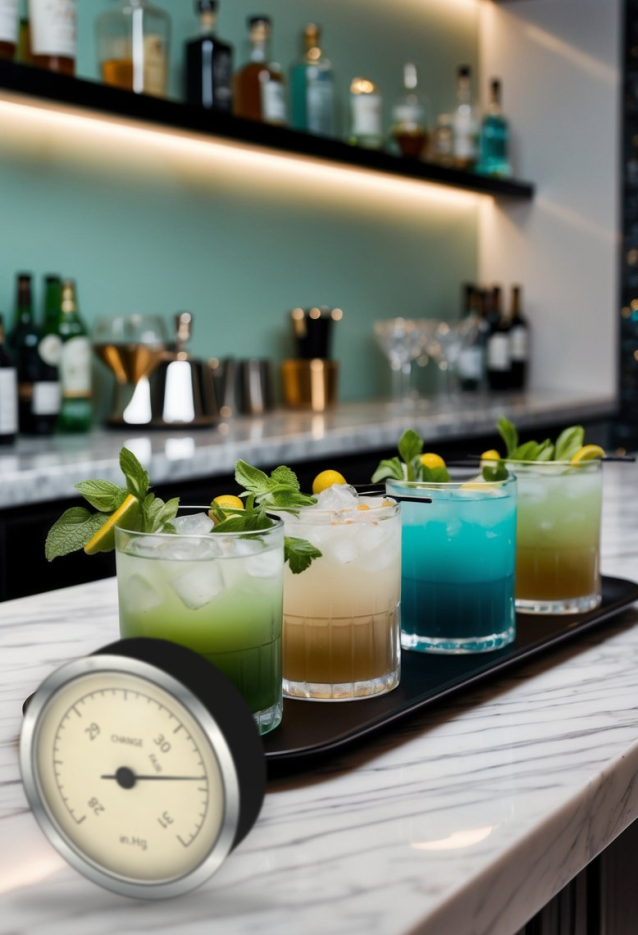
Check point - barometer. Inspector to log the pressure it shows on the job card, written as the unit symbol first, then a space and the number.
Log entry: inHg 30.4
